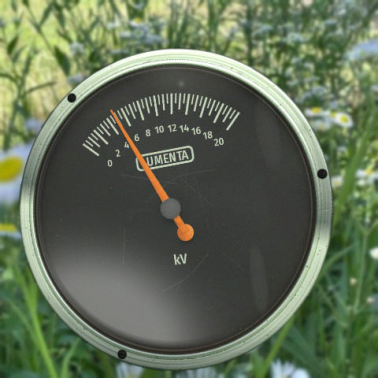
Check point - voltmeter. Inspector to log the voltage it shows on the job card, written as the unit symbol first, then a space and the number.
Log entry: kV 5
